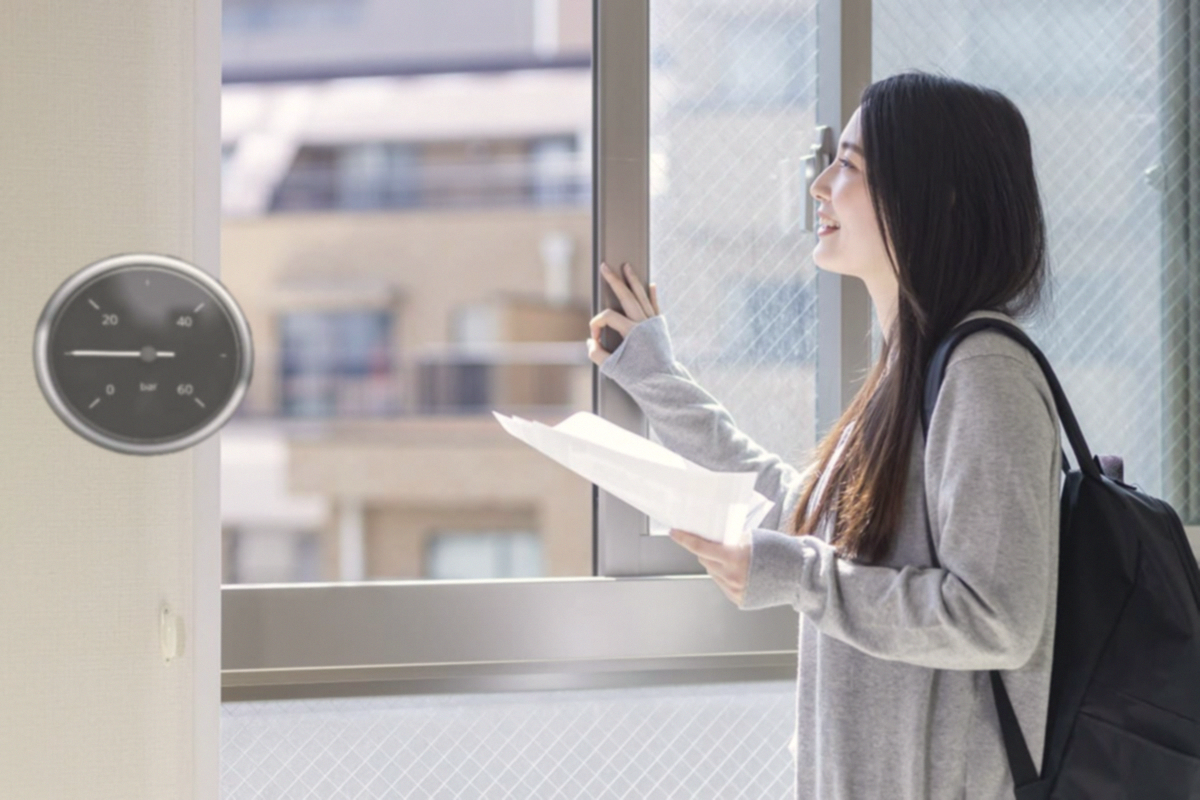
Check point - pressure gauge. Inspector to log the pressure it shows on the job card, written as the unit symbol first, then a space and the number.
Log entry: bar 10
